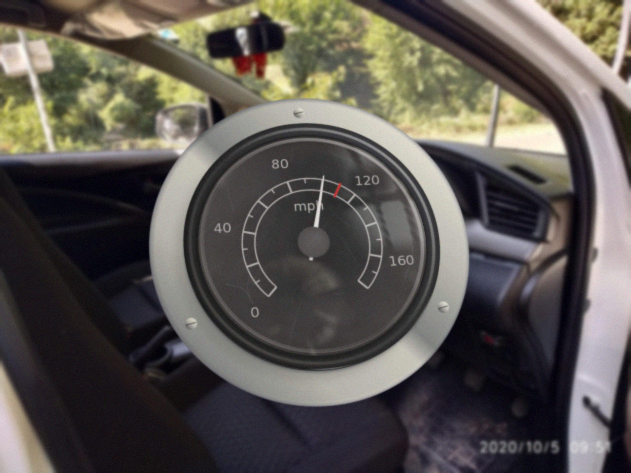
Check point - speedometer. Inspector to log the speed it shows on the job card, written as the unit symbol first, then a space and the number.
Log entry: mph 100
